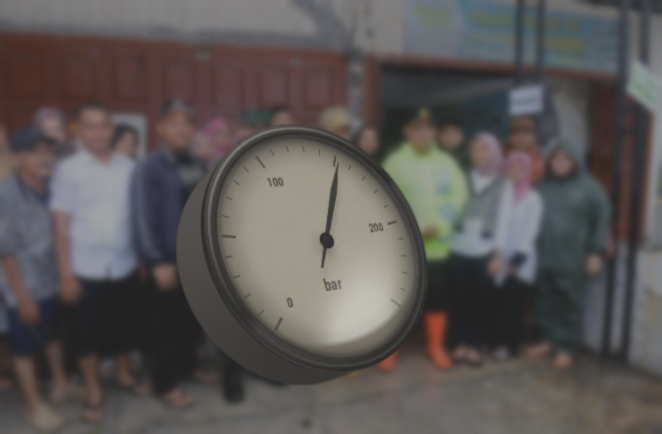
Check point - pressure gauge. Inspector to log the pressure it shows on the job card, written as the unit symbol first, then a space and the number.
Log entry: bar 150
